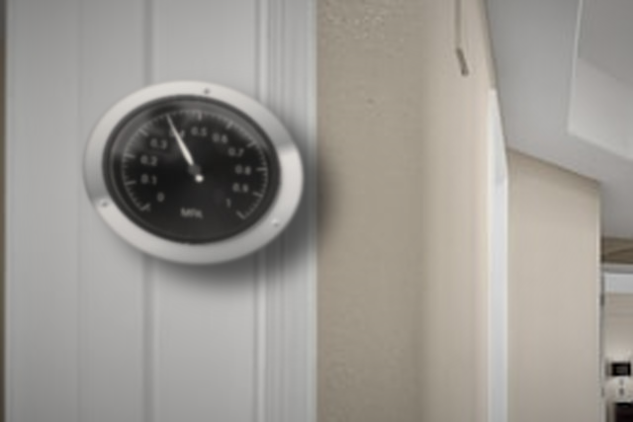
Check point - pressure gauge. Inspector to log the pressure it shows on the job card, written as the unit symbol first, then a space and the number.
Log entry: MPa 0.4
